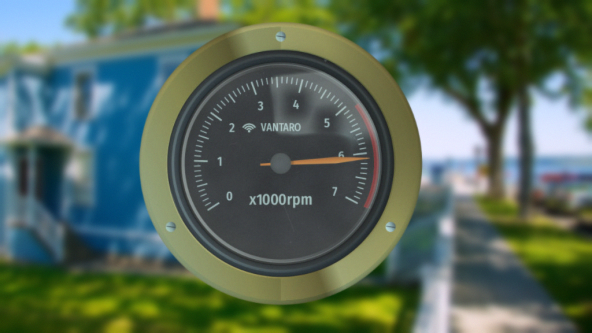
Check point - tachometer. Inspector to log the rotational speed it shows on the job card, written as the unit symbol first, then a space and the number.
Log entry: rpm 6100
